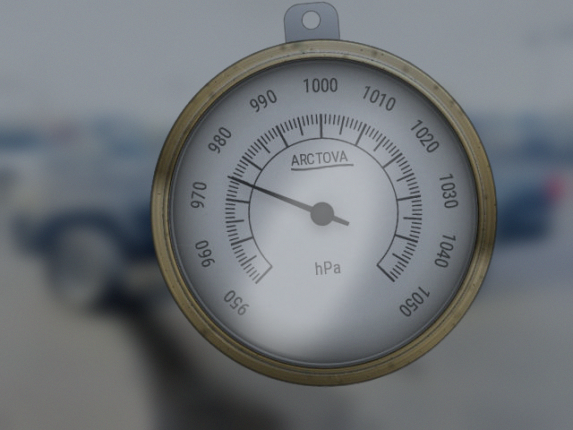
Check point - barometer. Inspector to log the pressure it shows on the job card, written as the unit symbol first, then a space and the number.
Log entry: hPa 975
